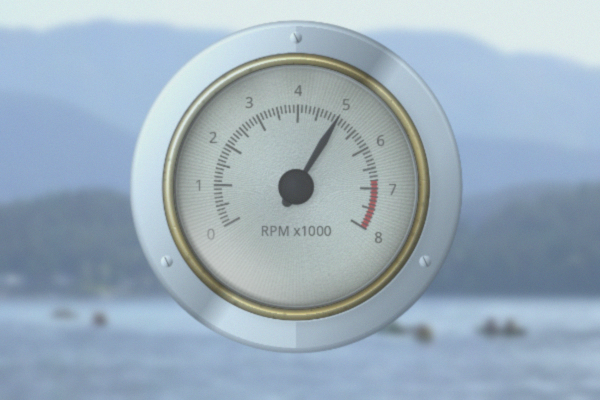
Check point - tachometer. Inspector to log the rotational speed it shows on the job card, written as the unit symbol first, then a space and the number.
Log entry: rpm 5000
